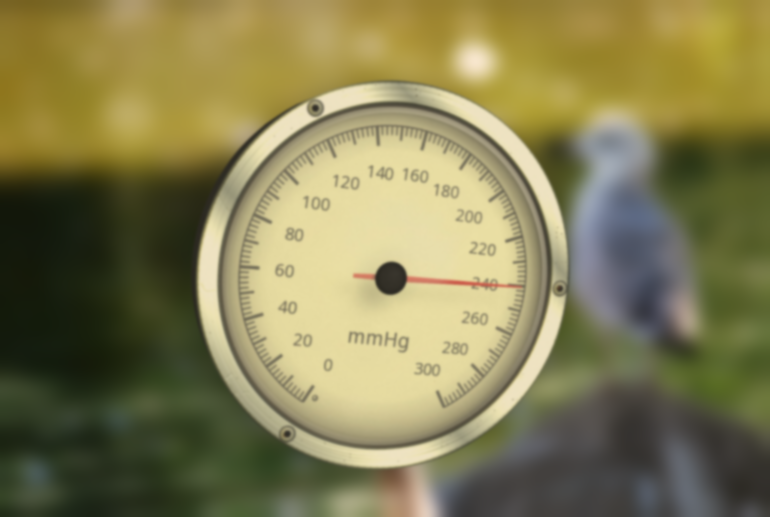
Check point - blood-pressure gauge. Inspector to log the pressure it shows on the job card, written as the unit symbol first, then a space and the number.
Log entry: mmHg 240
